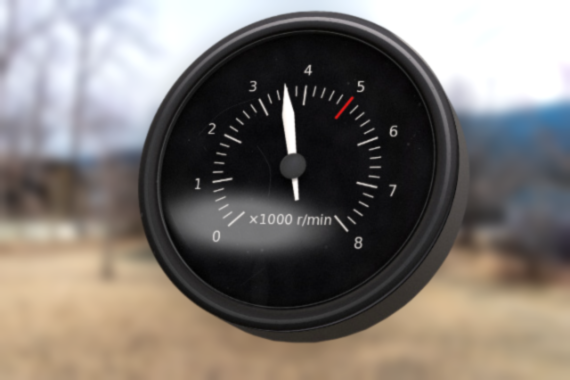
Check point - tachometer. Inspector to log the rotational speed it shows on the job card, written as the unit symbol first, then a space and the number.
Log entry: rpm 3600
